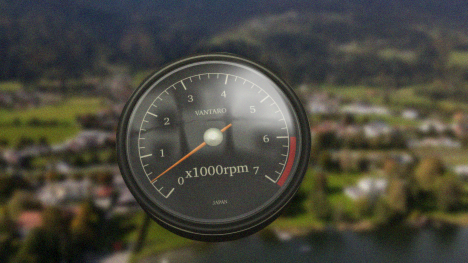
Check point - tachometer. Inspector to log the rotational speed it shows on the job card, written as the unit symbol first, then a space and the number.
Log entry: rpm 400
